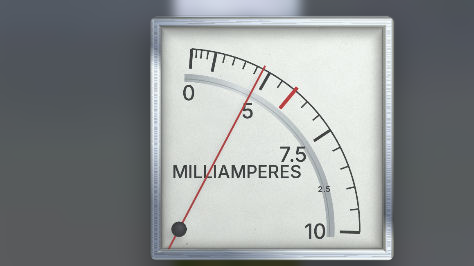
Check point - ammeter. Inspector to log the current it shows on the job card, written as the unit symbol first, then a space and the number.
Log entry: mA 4.75
